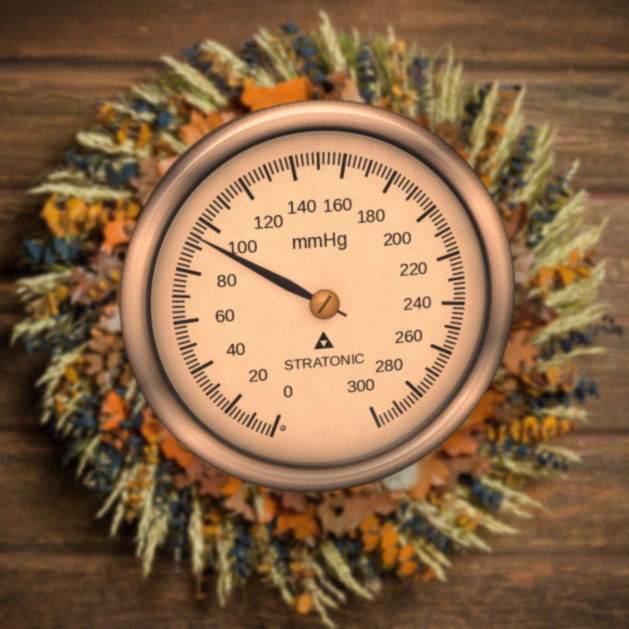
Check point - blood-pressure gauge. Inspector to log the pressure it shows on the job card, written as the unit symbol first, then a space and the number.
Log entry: mmHg 94
